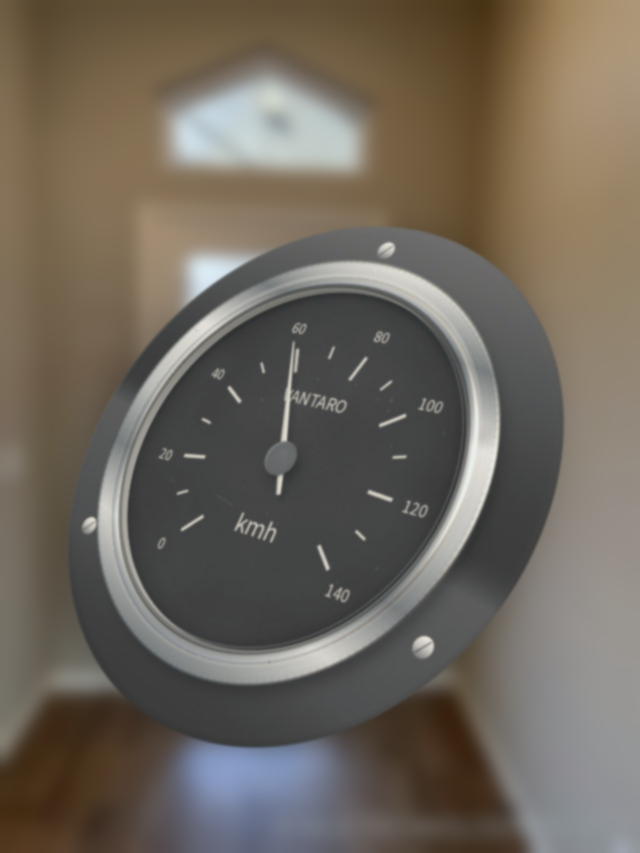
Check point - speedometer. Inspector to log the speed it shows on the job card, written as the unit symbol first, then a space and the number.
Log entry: km/h 60
